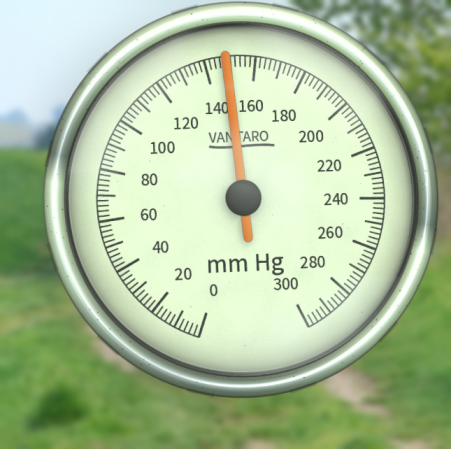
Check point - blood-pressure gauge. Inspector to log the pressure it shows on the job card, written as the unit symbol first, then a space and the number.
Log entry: mmHg 148
